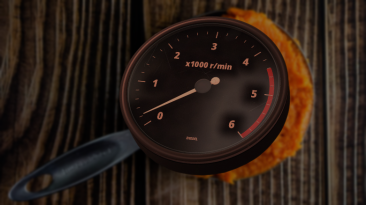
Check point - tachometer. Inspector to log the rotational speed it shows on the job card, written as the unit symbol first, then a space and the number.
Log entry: rpm 200
